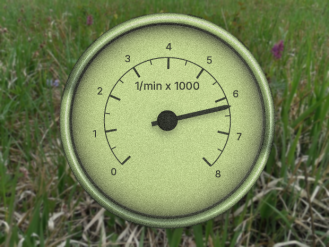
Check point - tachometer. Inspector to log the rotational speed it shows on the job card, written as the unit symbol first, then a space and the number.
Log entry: rpm 6250
